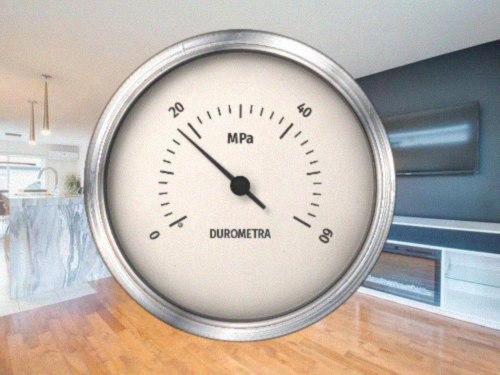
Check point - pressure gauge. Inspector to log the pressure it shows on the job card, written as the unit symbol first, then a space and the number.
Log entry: MPa 18
